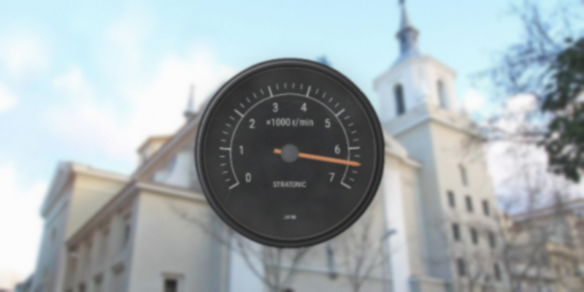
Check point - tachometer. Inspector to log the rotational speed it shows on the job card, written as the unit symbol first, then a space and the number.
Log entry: rpm 6400
